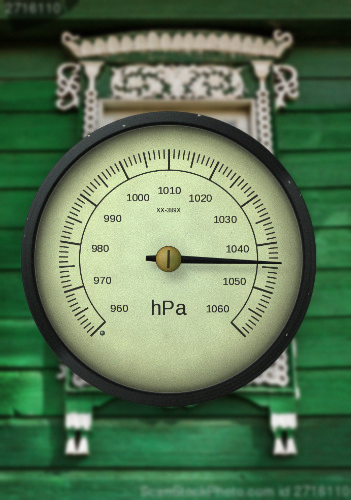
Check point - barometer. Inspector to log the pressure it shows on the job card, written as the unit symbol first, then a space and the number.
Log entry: hPa 1044
